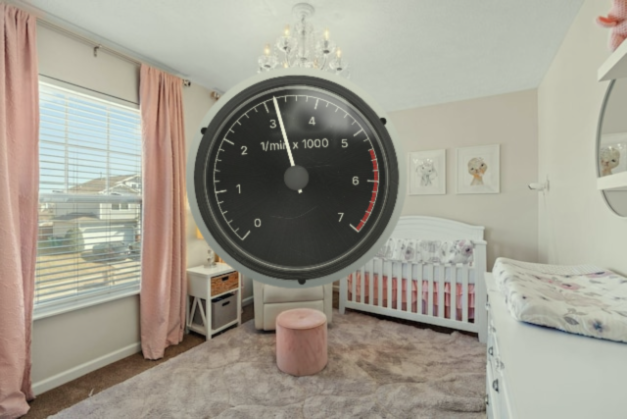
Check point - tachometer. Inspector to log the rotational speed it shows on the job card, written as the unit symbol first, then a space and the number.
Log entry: rpm 3200
